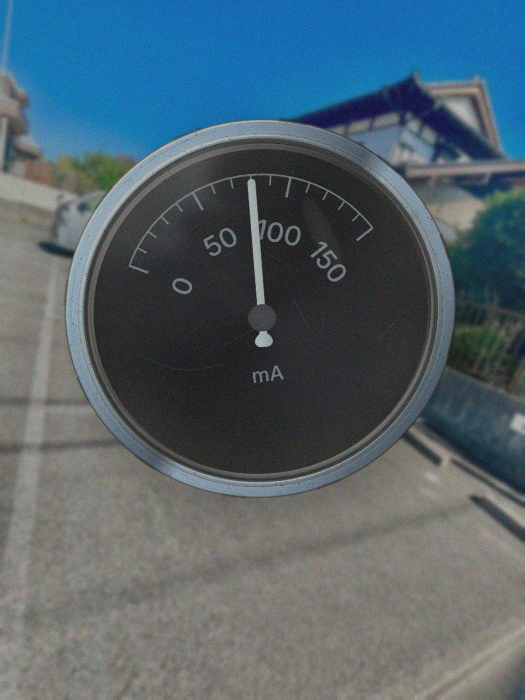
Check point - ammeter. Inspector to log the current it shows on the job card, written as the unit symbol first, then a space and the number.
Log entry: mA 80
